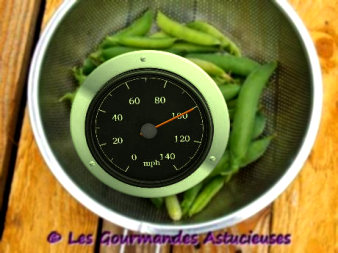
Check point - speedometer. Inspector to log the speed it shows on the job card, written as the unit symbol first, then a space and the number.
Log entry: mph 100
